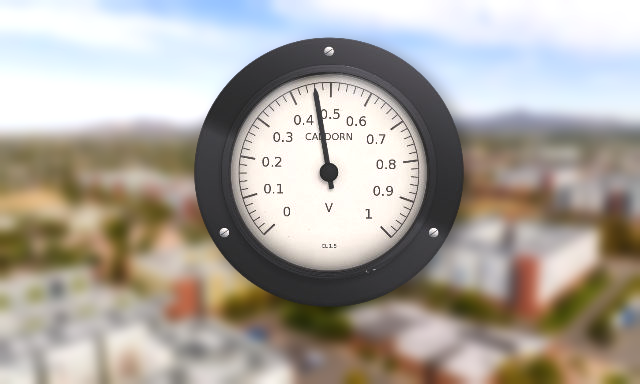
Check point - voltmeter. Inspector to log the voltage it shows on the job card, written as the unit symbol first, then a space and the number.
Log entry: V 0.46
